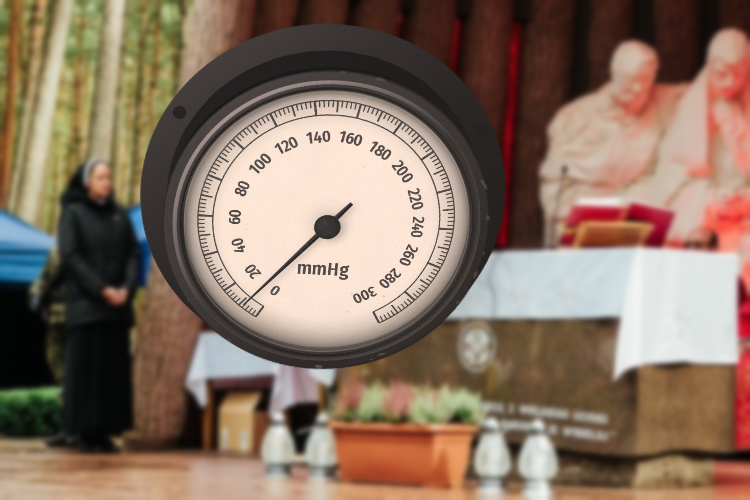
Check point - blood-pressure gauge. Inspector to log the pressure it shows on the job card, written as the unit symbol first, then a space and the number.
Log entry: mmHg 10
